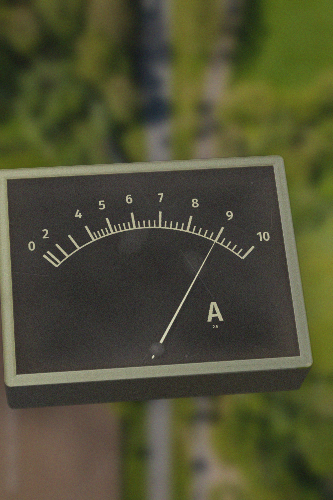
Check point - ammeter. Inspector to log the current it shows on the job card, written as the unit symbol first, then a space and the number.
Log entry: A 9
